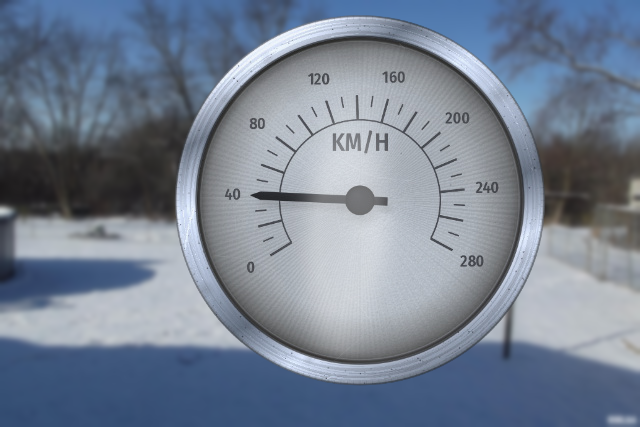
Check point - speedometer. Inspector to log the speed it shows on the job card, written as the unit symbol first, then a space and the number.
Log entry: km/h 40
